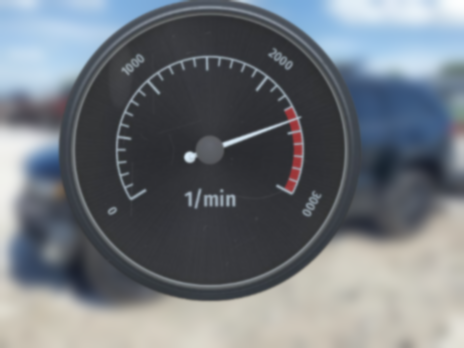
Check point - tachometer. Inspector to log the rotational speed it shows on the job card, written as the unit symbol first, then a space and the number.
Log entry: rpm 2400
